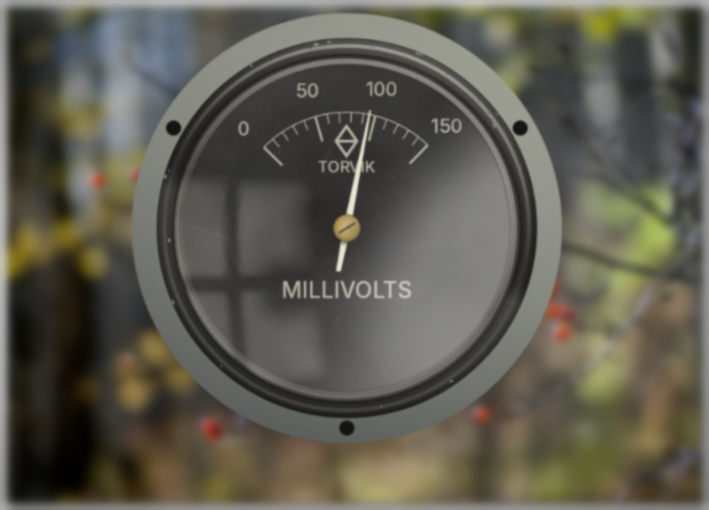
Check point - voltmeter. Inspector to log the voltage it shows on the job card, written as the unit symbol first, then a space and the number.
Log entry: mV 95
